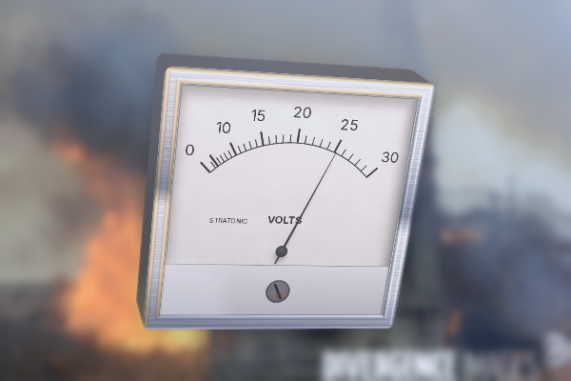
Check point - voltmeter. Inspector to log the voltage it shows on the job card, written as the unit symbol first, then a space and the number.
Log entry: V 25
